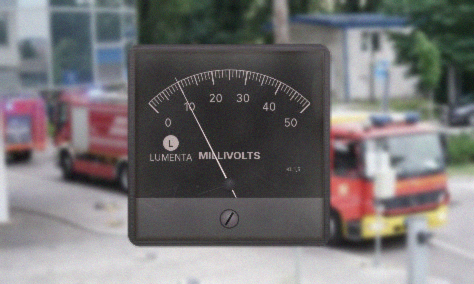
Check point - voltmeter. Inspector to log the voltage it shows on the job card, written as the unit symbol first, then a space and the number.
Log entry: mV 10
